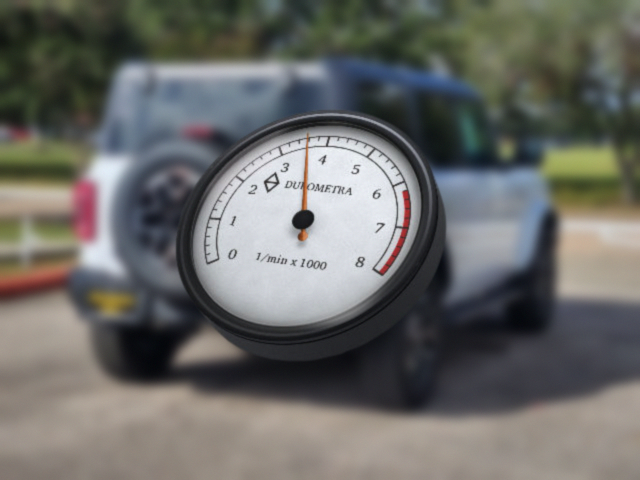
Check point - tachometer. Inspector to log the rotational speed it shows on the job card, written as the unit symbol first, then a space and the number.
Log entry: rpm 3600
